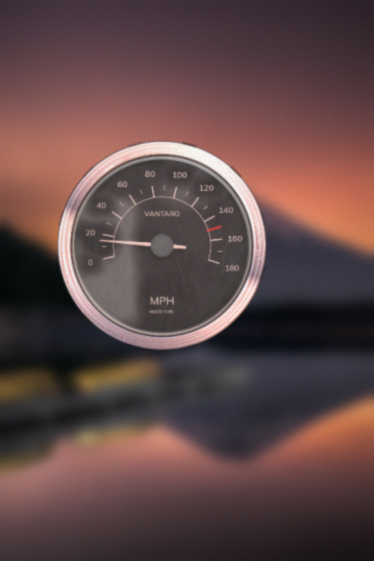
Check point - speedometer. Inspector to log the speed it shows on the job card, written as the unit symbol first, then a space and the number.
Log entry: mph 15
